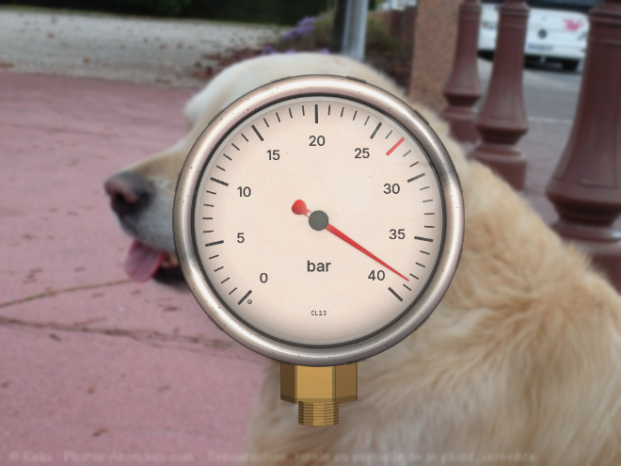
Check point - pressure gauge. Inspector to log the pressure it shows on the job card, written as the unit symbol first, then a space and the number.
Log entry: bar 38.5
